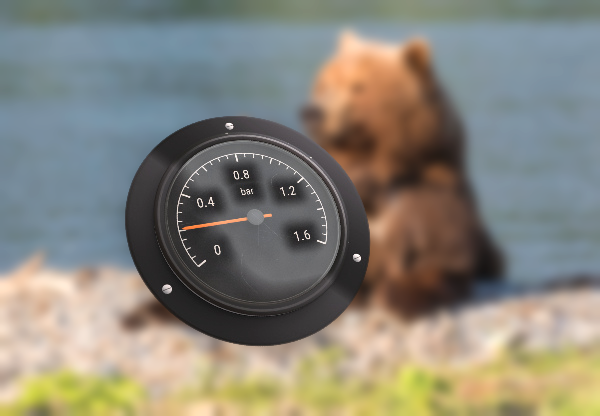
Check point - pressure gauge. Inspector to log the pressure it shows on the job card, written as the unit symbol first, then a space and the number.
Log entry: bar 0.2
